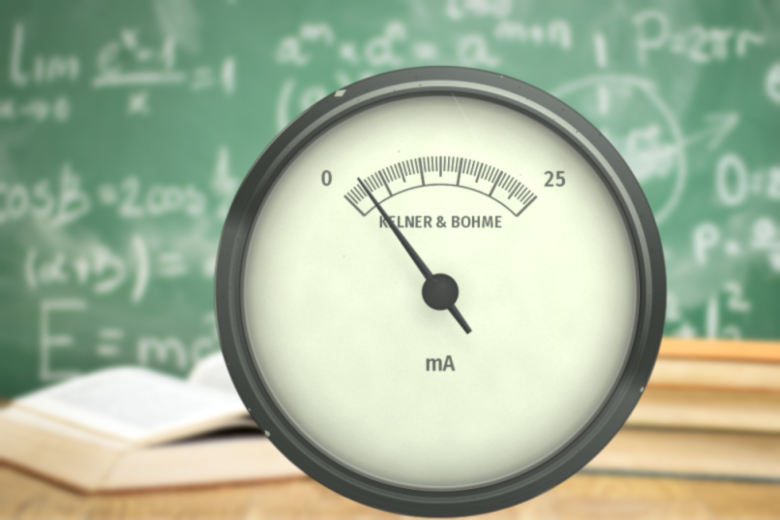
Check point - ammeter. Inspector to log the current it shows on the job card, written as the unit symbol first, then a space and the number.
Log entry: mA 2.5
